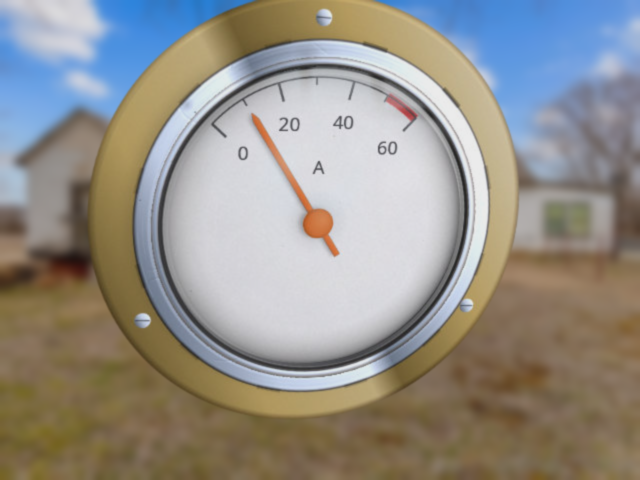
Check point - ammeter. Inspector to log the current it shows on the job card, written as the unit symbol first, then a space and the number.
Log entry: A 10
